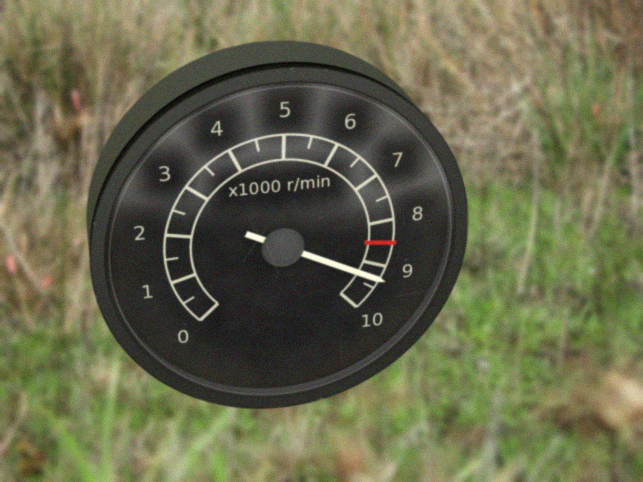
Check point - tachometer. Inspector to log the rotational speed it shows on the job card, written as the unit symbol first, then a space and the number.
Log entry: rpm 9250
